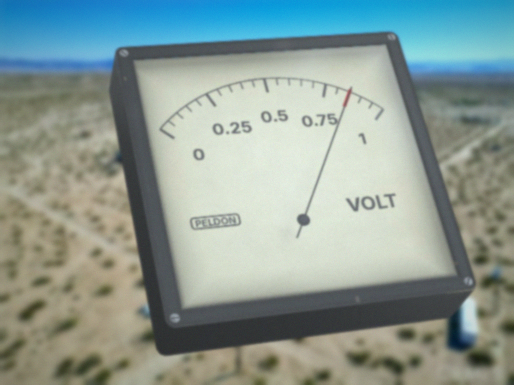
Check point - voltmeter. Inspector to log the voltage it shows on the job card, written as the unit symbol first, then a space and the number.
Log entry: V 0.85
